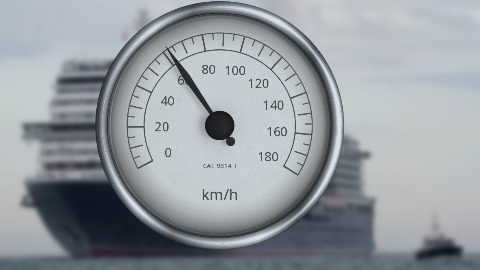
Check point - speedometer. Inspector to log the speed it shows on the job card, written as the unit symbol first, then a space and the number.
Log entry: km/h 62.5
